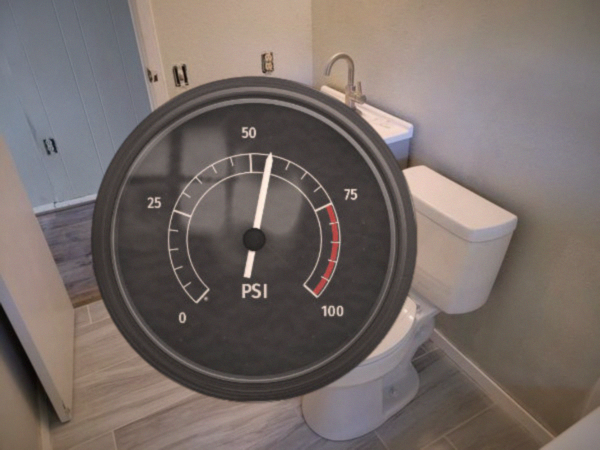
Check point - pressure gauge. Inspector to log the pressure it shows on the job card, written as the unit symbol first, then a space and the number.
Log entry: psi 55
